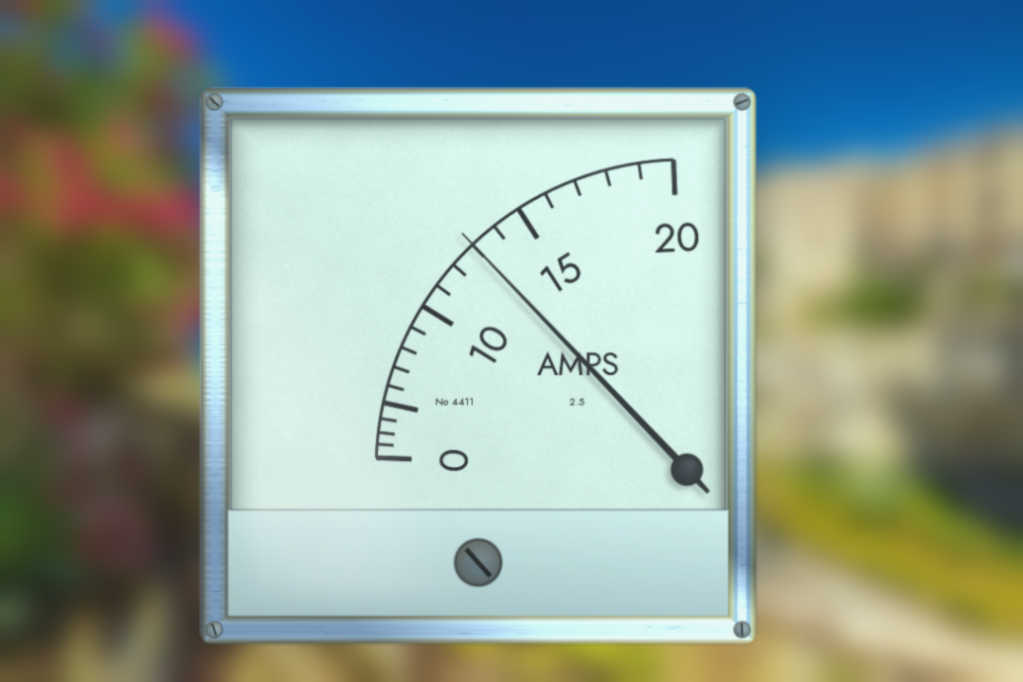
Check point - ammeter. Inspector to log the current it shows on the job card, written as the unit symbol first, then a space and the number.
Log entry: A 13
